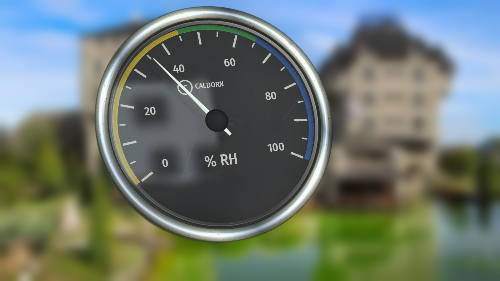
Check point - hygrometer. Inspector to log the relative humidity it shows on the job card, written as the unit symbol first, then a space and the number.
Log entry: % 35
